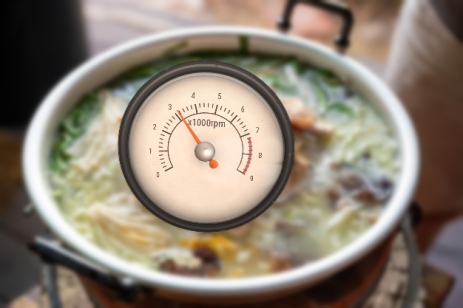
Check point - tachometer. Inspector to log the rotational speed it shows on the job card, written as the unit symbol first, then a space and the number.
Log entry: rpm 3200
